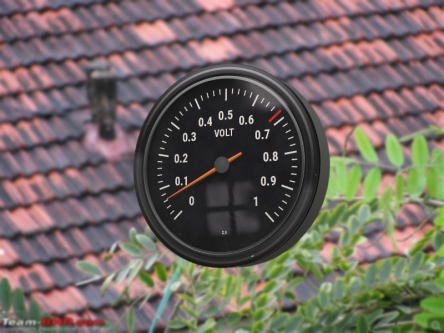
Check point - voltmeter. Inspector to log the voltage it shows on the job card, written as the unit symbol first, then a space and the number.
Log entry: V 0.06
